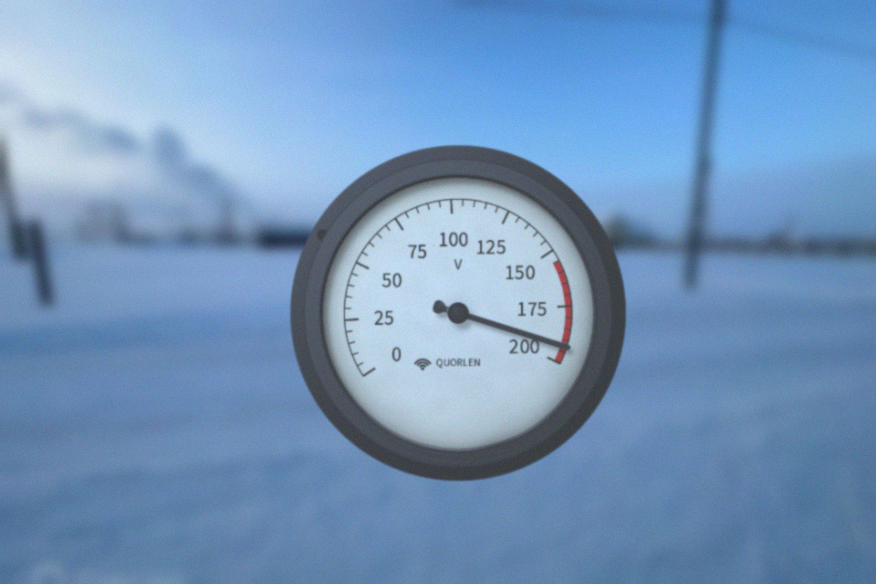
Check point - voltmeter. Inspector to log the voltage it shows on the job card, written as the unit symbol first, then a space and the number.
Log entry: V 192.5
